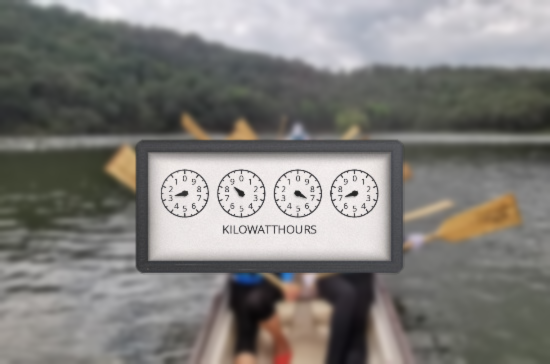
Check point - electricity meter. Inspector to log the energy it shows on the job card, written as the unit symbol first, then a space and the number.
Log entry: kWh 2867
